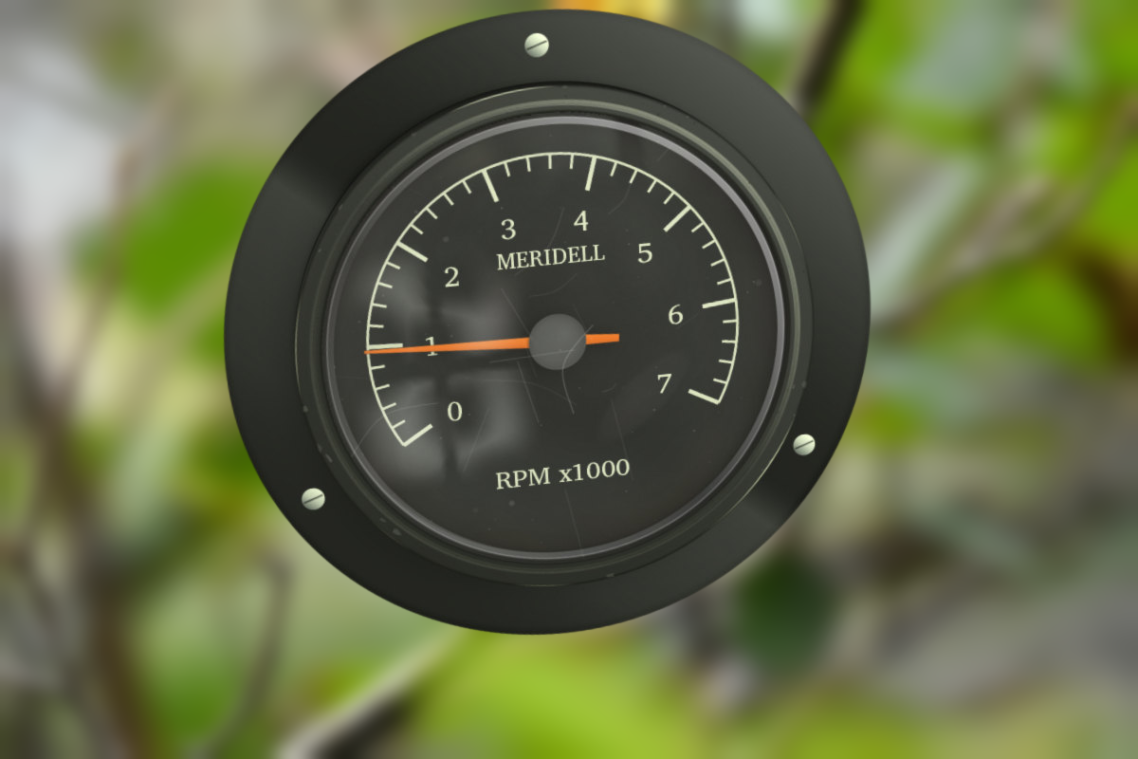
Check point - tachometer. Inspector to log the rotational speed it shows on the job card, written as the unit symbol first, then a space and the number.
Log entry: rpm 1000
